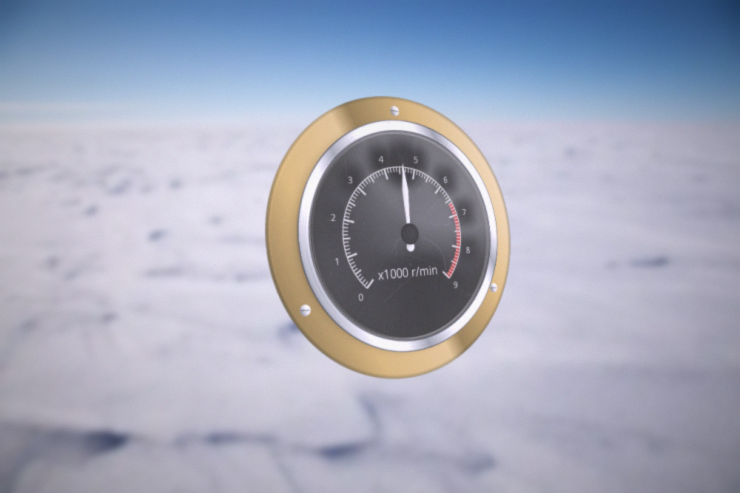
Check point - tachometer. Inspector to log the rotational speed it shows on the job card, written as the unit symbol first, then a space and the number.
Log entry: rpm 4500
